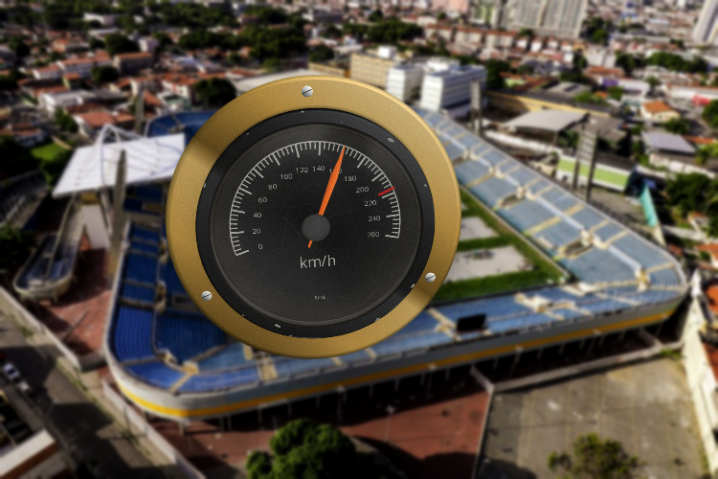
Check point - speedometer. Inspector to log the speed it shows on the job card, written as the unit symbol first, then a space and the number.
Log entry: km/h 160
